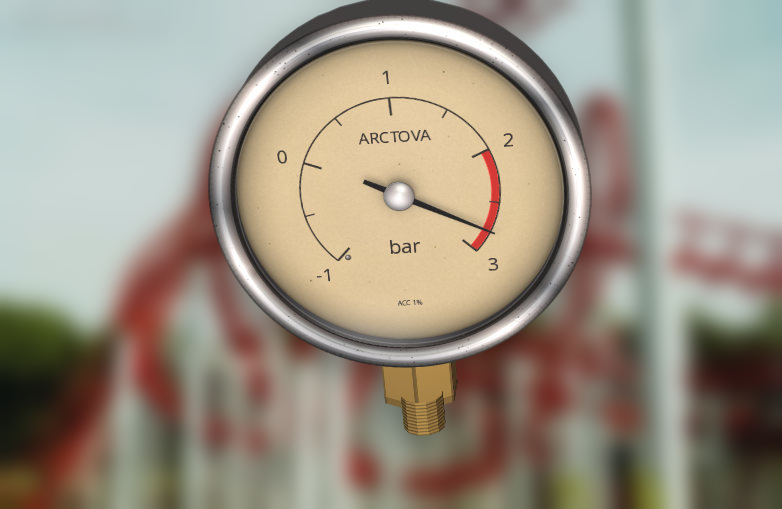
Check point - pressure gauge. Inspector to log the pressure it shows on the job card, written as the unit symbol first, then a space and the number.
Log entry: bar 2.75
